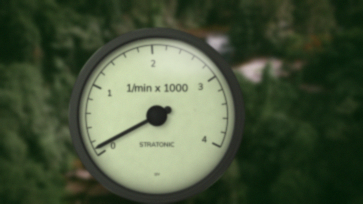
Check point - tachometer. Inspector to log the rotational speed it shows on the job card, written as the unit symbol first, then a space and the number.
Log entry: rpm 100
